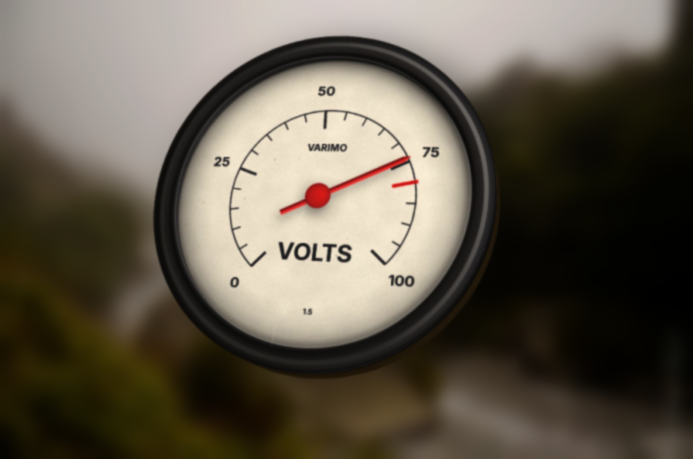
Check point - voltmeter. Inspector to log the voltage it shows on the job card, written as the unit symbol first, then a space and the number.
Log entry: V 75
